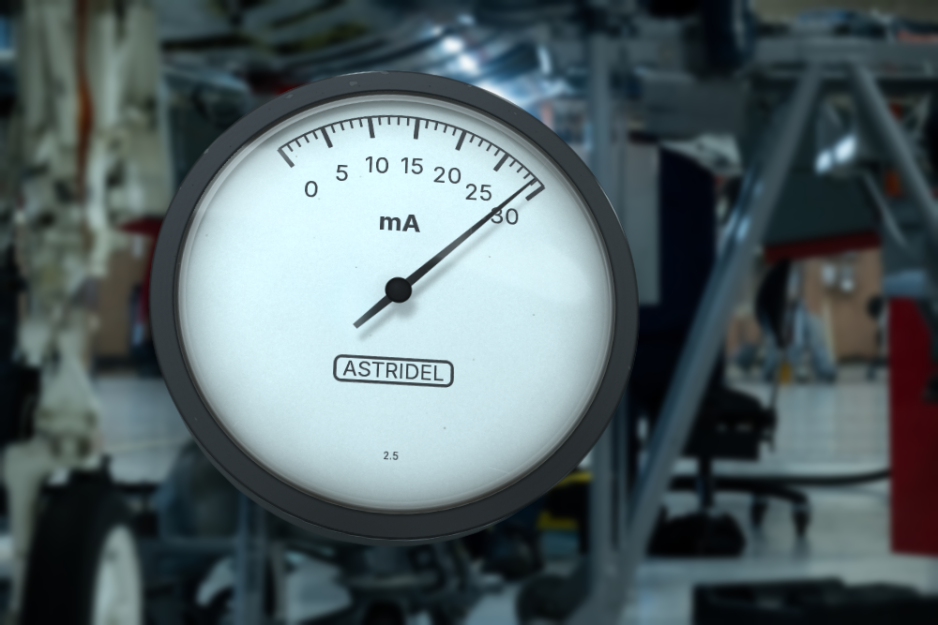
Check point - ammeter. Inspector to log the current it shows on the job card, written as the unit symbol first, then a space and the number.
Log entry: mA 29
